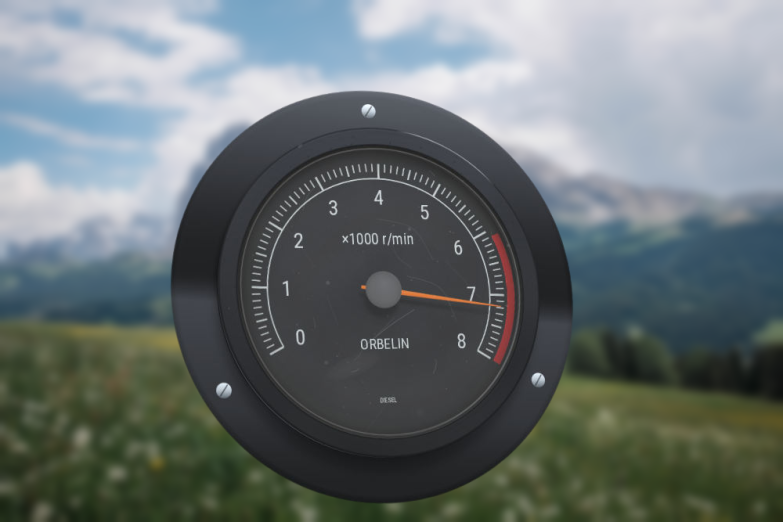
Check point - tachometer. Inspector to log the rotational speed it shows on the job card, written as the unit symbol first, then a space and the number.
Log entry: rpm 7200
